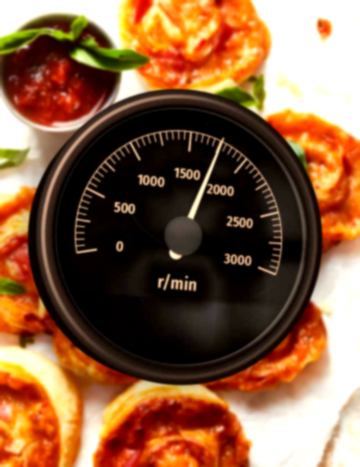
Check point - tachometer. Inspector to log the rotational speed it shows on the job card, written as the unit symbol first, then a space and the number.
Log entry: rpm 1750
